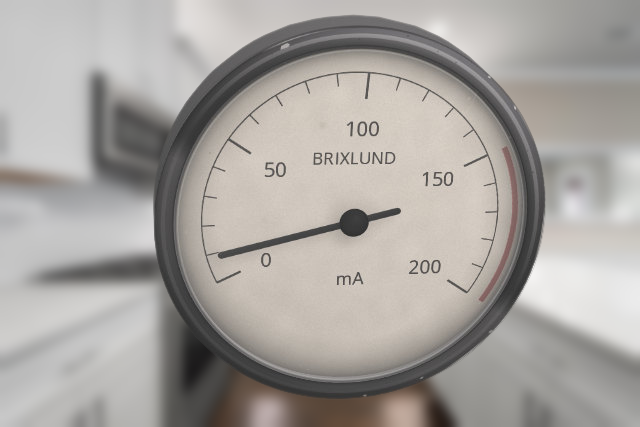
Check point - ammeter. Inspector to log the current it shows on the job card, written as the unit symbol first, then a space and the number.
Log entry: mA 10
